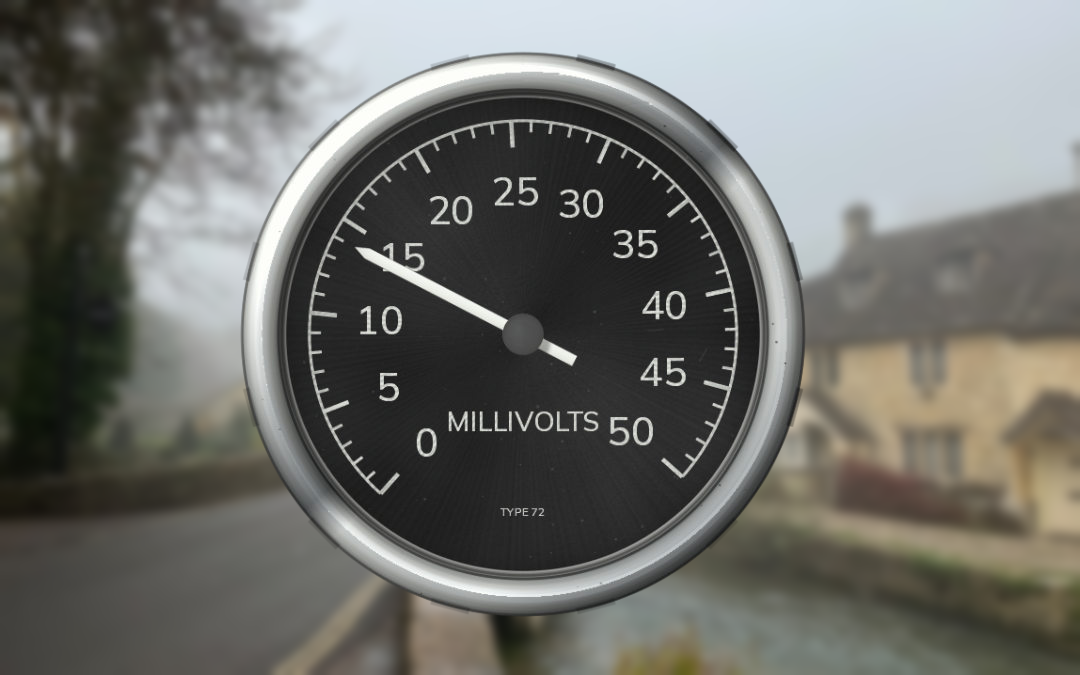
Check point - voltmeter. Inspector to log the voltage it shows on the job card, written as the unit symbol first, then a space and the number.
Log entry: mV 14
